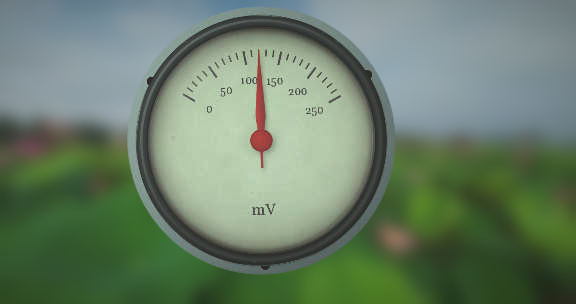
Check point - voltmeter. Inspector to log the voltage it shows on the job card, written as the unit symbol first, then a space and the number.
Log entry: mV 120
